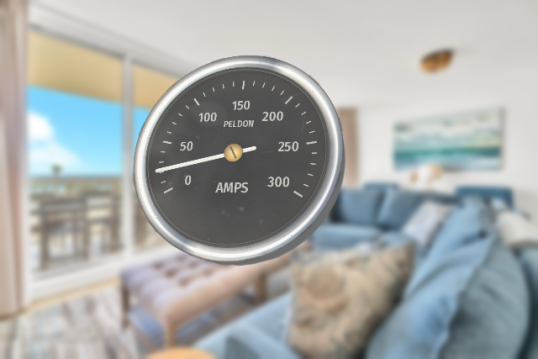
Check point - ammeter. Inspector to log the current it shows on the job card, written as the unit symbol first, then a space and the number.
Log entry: A 20
